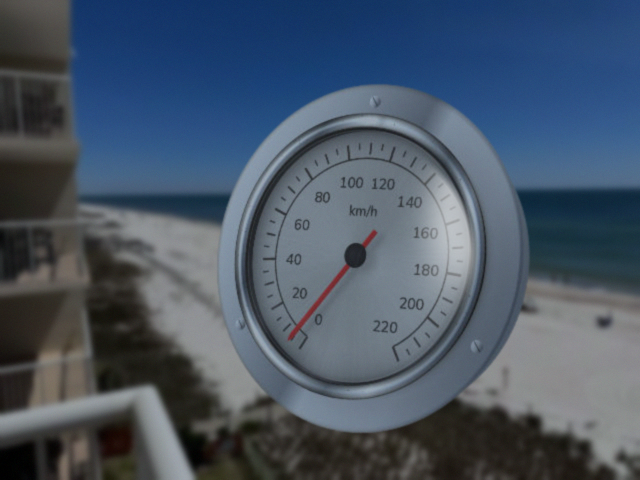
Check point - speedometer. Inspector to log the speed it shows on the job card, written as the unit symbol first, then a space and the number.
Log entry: km/h 5
